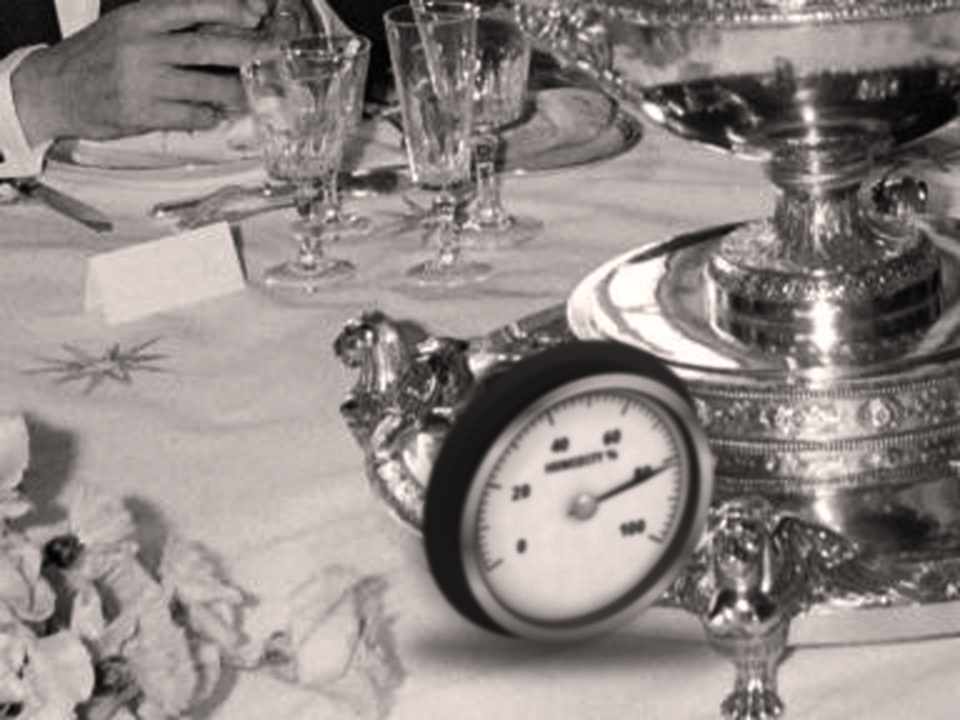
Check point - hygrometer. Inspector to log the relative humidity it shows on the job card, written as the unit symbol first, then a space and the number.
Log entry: % 80
